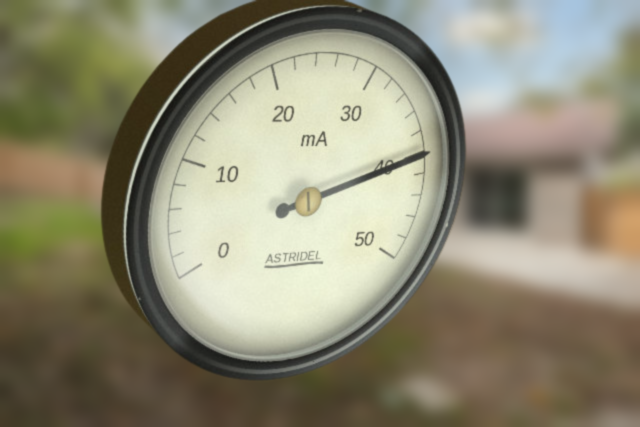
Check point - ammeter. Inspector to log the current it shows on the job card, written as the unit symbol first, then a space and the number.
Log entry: mA 40
